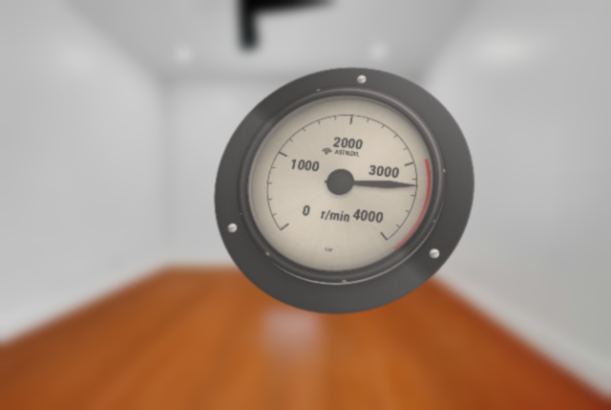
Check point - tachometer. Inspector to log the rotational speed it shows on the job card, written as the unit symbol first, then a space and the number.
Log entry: rpm 3300
